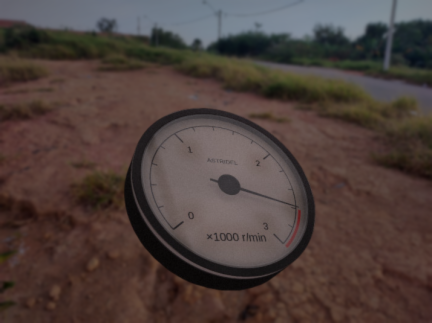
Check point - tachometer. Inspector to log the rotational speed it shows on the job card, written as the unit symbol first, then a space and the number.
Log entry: rpm 2600
